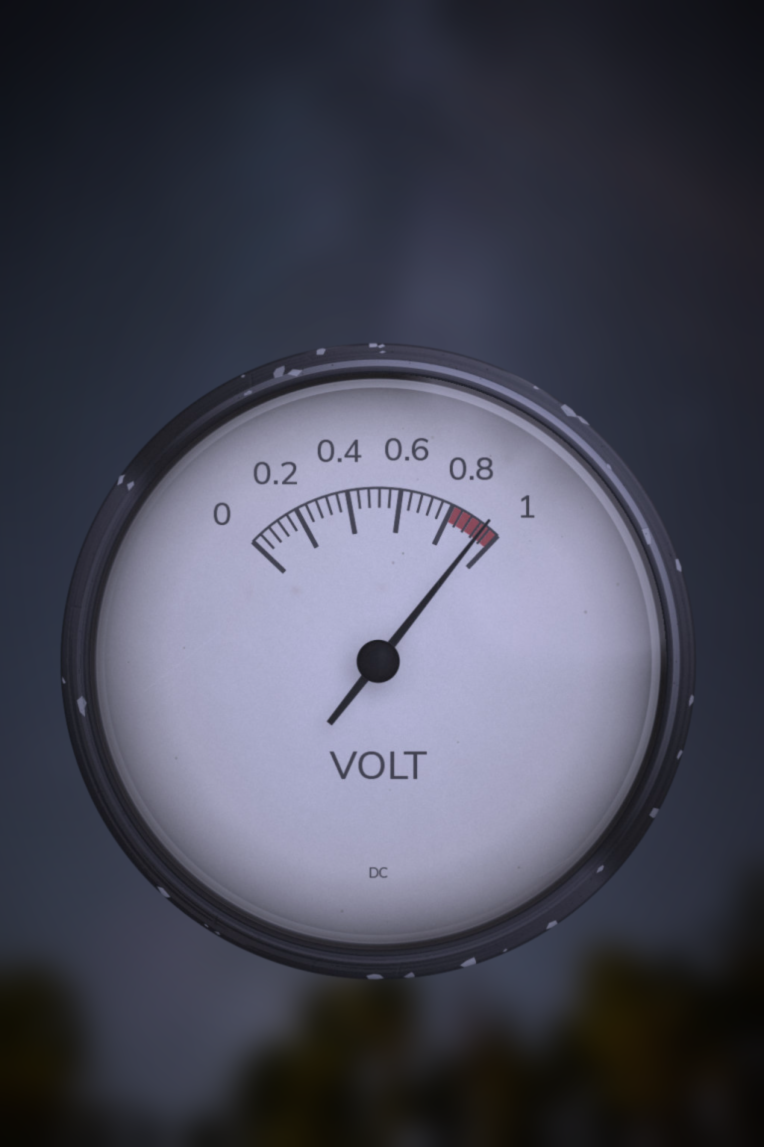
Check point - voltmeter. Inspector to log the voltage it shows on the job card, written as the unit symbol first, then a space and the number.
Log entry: V 0.94
